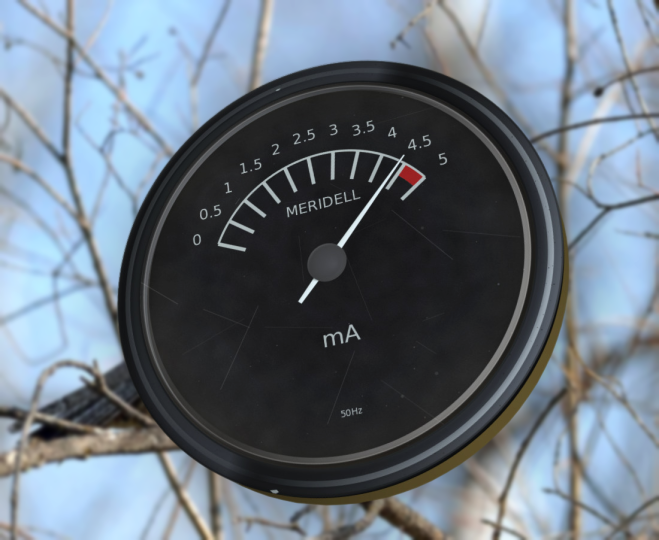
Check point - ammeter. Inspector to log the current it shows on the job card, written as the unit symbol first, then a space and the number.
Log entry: mA 4.5
